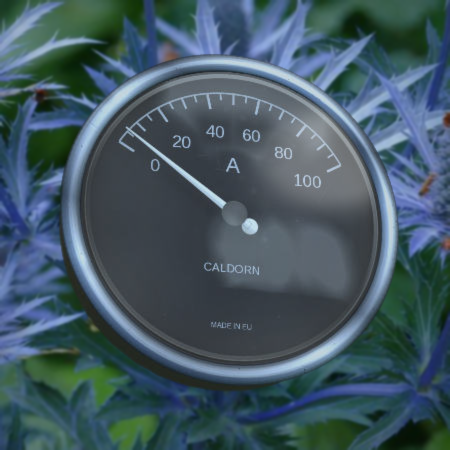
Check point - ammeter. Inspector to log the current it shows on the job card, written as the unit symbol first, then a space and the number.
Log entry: A 5
